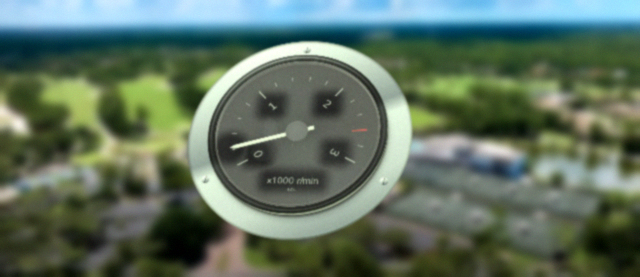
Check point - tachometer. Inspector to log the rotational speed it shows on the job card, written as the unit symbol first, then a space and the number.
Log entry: rpm 200
